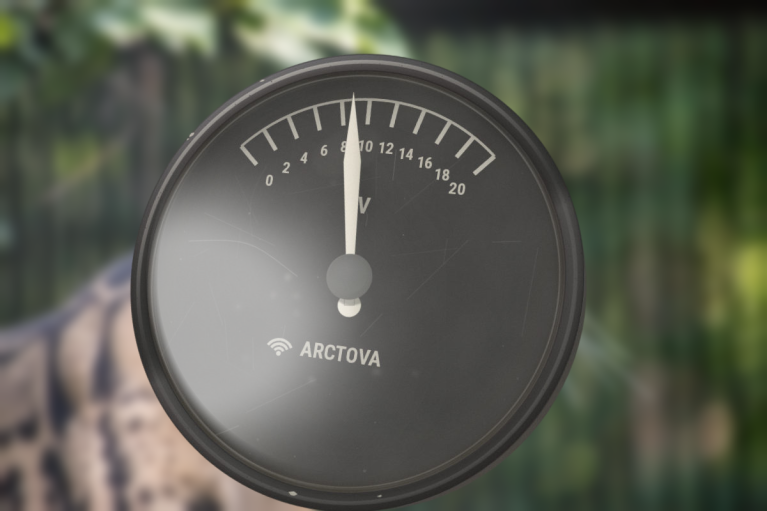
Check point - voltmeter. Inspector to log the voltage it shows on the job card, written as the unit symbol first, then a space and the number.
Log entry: V 9
